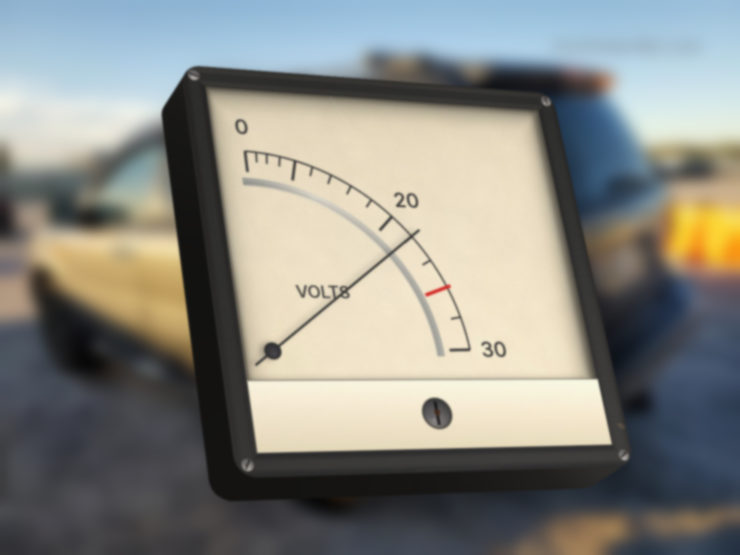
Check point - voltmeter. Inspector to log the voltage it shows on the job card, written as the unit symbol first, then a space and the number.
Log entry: V 22
